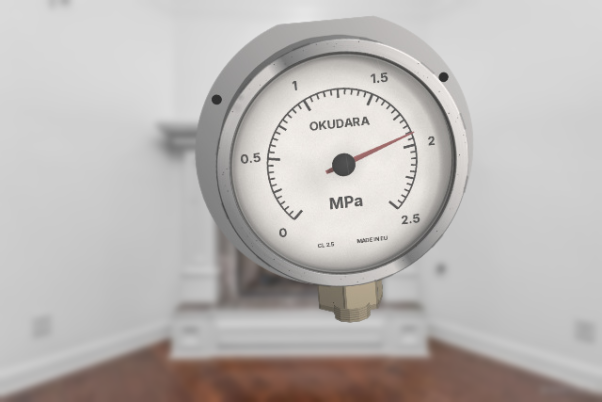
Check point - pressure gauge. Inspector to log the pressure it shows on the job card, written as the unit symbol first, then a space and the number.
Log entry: MPa 1.9
